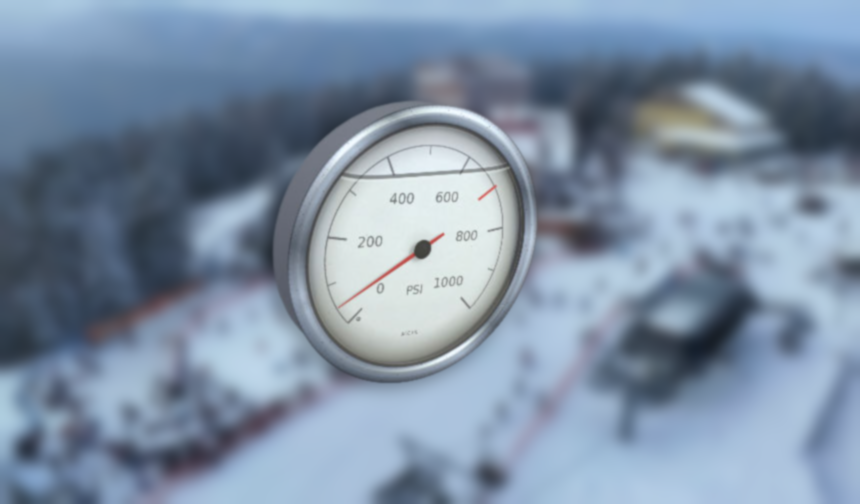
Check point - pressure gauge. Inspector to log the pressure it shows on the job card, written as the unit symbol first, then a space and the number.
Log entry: psi 50
